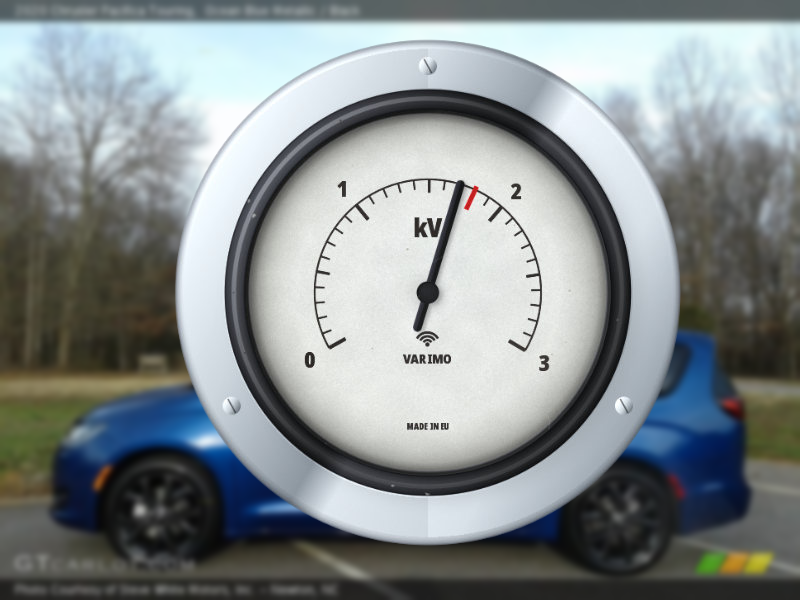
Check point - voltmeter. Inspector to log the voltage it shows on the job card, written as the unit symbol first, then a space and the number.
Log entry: kV 1.7
